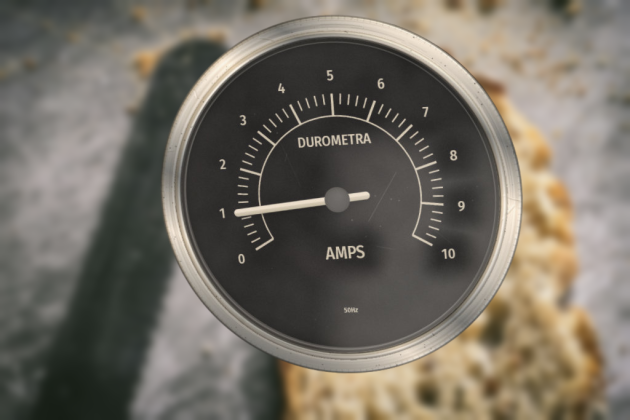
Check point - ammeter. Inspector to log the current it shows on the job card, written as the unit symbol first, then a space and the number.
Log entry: A 1
